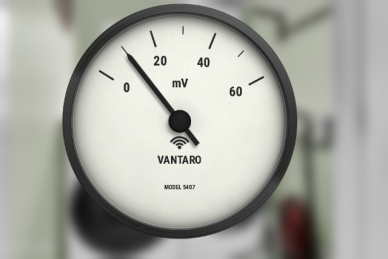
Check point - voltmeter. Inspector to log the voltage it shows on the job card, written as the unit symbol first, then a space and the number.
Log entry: mV 10
